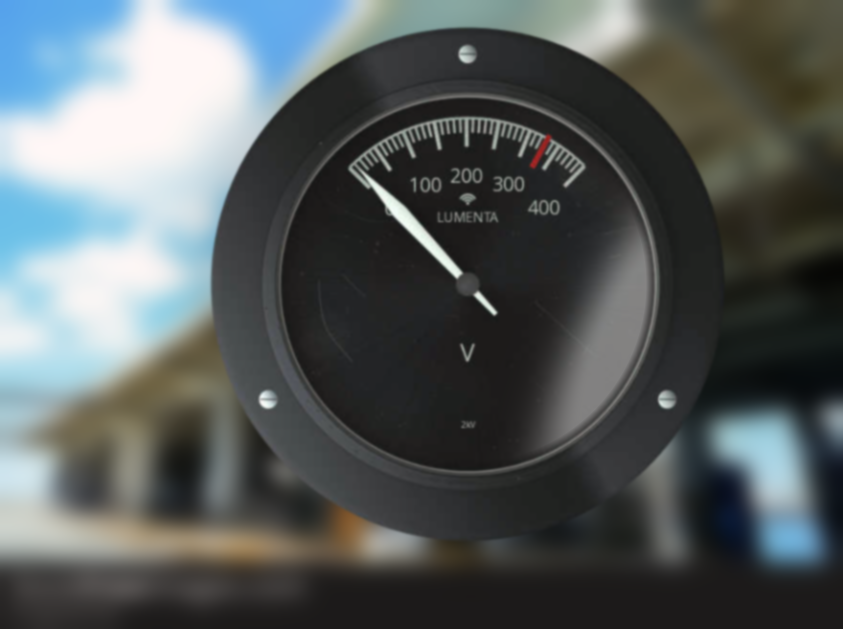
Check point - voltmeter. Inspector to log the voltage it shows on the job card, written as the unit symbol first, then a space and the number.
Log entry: V 10
